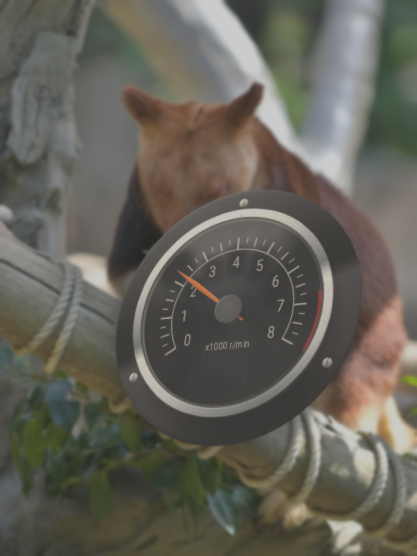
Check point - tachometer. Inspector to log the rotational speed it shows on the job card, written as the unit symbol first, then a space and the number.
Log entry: rpm 2250
